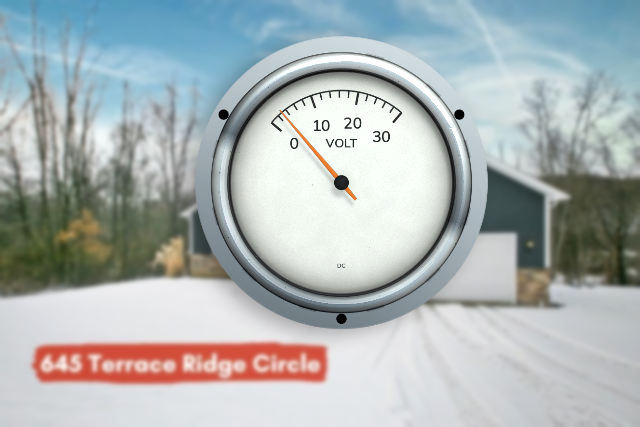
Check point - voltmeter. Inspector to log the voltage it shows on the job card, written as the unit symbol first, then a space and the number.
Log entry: V 3
